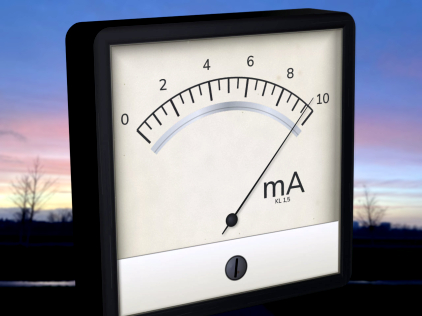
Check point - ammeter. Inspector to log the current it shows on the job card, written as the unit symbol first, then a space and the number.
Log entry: mA 9.5
